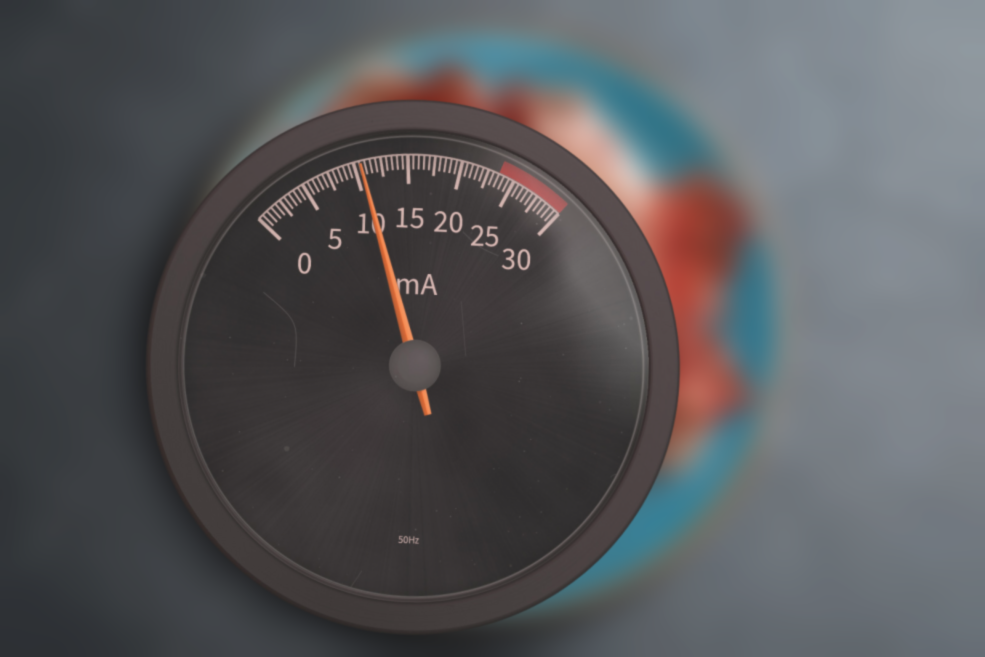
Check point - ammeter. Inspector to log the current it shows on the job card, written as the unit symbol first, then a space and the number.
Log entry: mA 10.5
